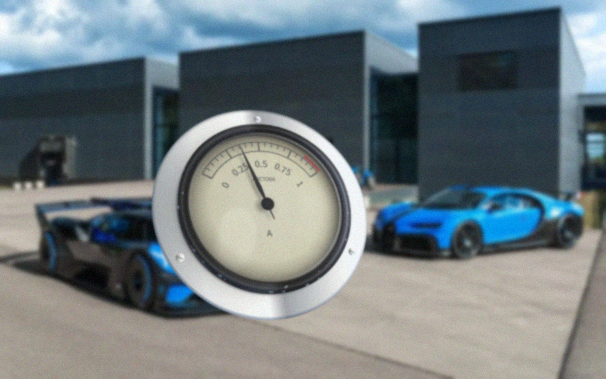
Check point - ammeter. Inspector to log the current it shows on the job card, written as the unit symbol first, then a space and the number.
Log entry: A 0.35
